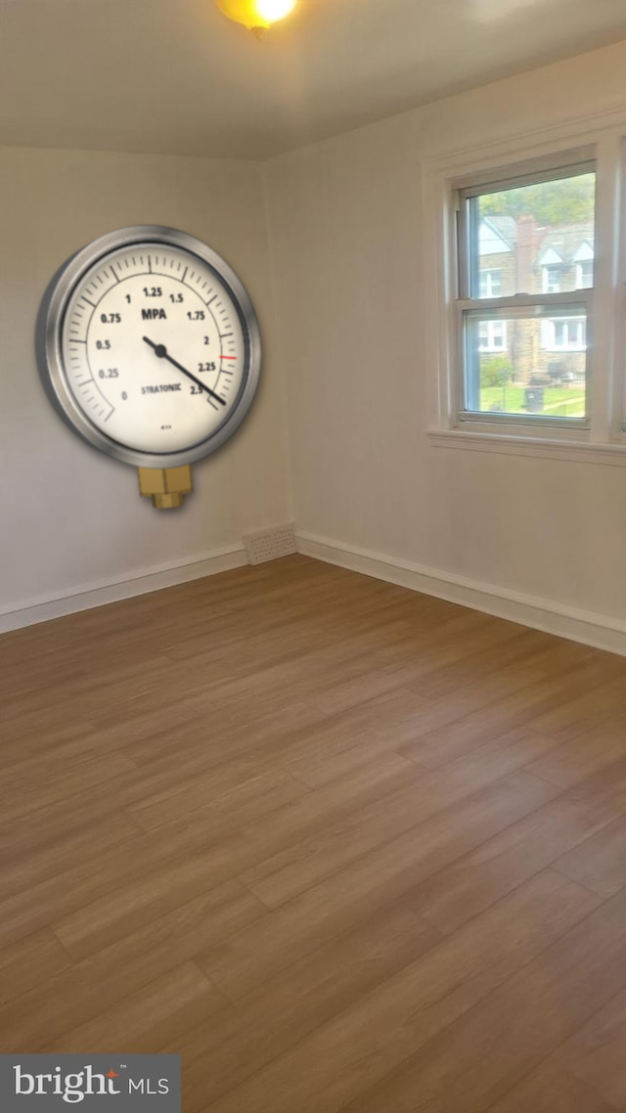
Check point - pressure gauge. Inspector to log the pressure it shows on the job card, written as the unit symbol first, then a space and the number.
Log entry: MPa 2.45
